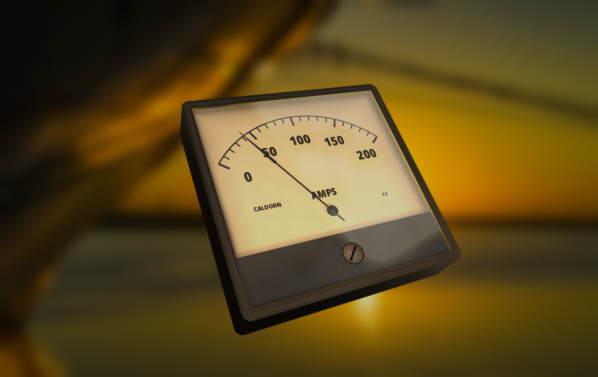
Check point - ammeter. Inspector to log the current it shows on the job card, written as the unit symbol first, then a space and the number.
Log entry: A 40
